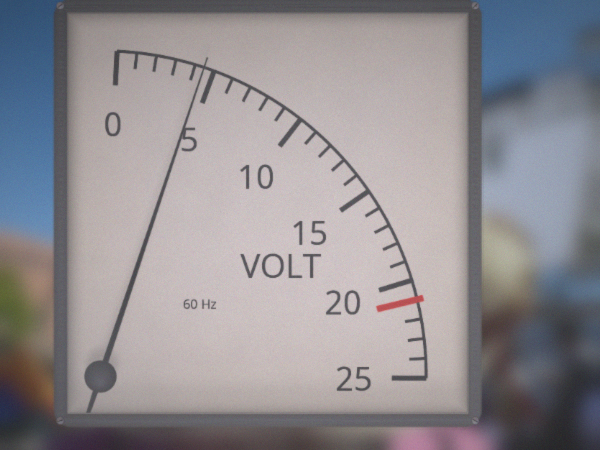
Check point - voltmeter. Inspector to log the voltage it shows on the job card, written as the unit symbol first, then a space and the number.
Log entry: V 4.5
